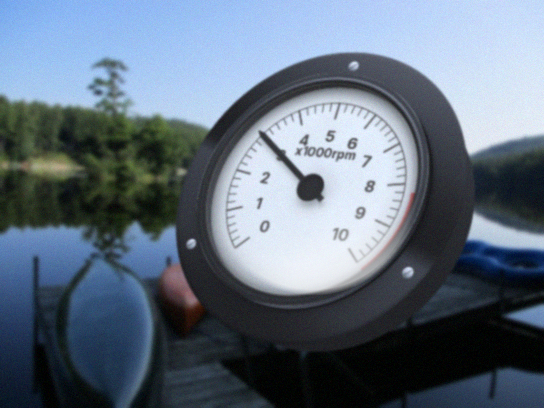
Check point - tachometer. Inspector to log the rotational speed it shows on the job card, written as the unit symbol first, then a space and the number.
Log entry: rpm 3000
